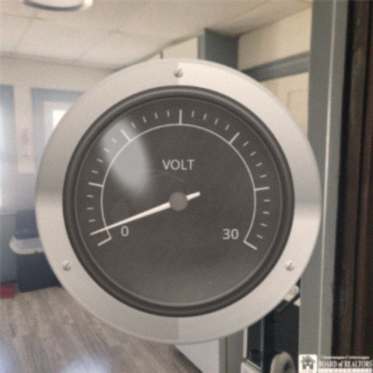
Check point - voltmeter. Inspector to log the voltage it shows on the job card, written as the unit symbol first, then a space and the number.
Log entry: V 1
